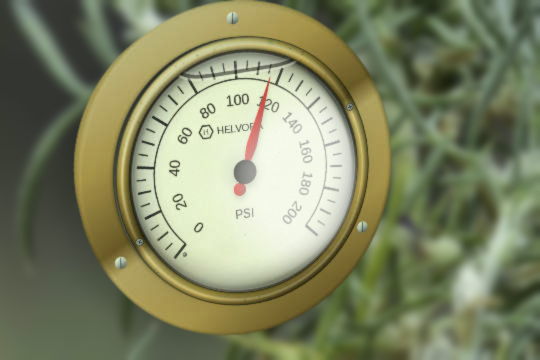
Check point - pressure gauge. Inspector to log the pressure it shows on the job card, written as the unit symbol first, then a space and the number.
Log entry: psi 115
